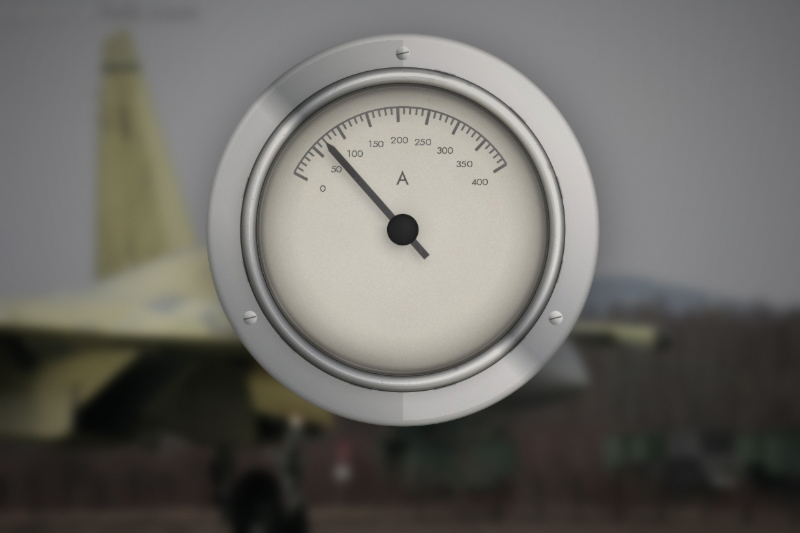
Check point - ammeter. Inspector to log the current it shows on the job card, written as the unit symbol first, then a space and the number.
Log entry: A 70
